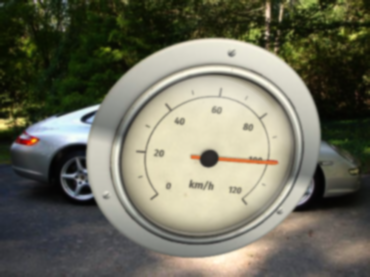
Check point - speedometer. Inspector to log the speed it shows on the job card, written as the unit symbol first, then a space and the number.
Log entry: km/h 100
